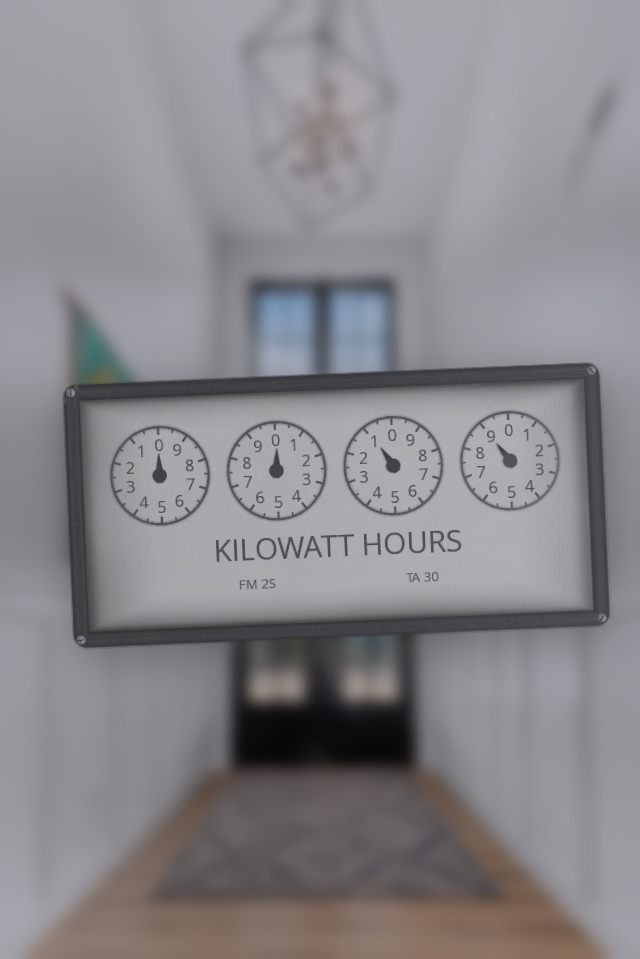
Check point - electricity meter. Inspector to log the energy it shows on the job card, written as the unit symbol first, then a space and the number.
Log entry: kWh 9
